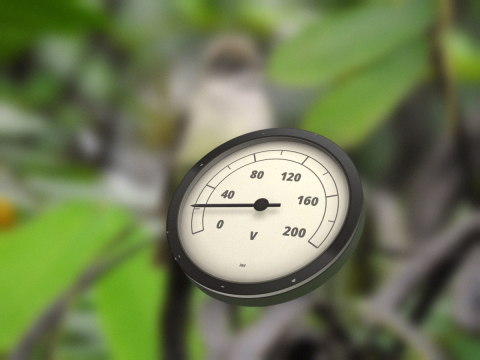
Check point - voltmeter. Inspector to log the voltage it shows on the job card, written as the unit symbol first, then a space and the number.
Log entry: V 20
